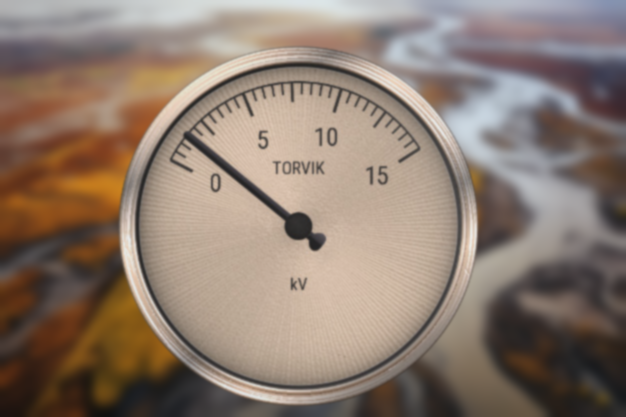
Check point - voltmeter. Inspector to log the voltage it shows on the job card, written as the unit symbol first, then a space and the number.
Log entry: kV 1.5
